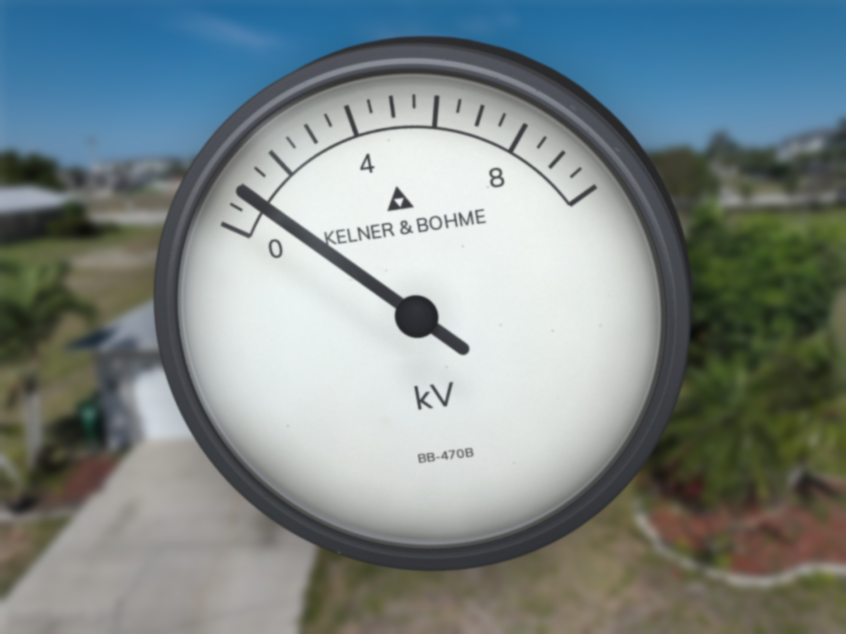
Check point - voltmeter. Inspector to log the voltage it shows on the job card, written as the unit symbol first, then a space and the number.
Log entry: kV 1
